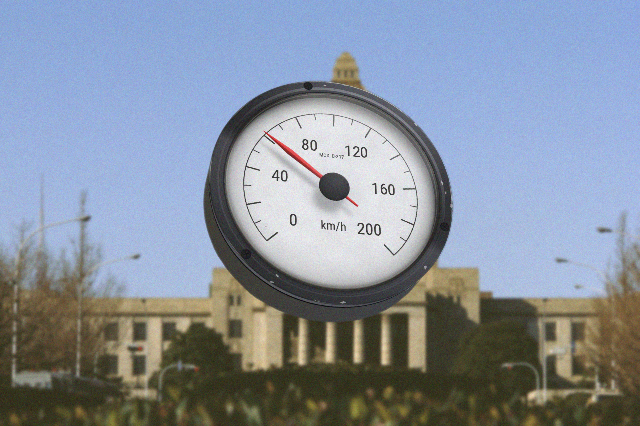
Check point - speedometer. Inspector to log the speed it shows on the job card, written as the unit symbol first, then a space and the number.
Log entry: km/h 60
